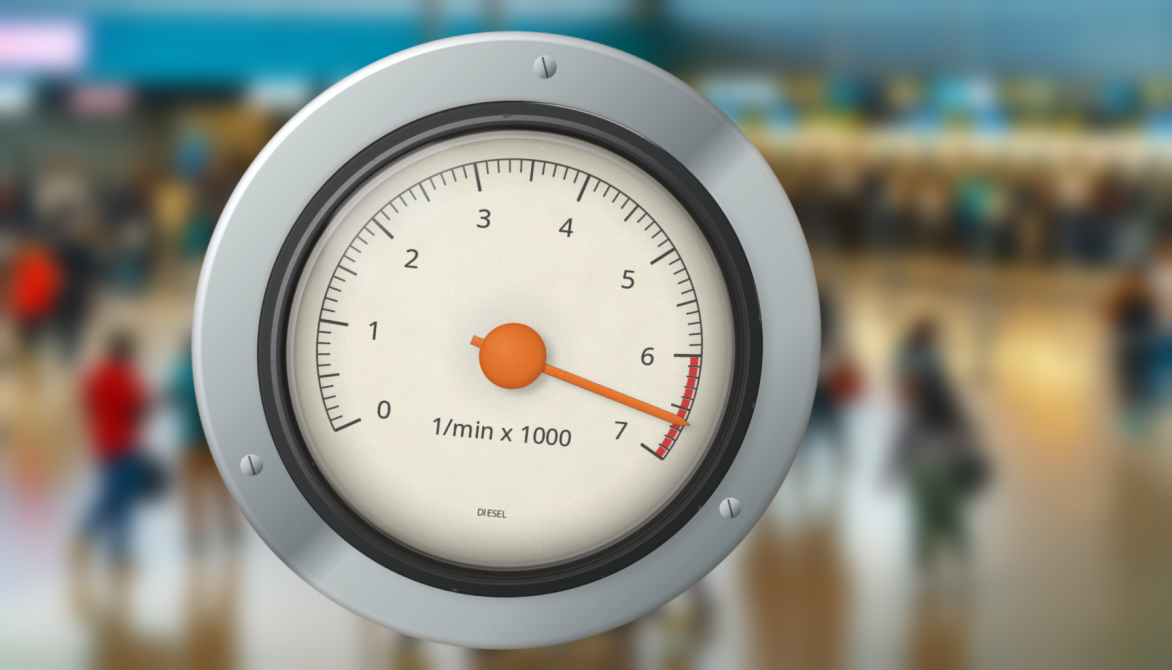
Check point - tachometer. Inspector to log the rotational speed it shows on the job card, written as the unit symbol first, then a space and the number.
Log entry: rpm 6600
